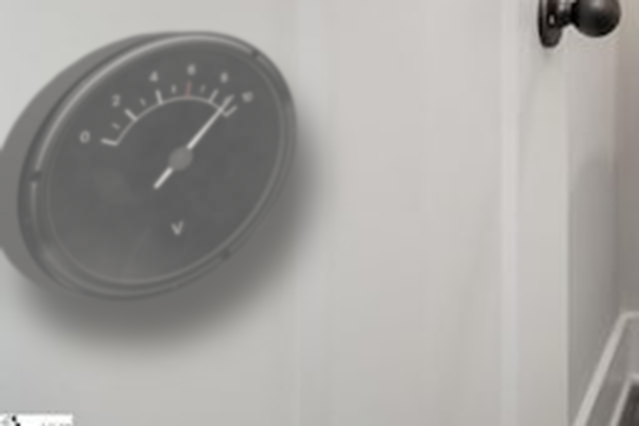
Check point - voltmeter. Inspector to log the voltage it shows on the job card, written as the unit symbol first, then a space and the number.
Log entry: V 9
